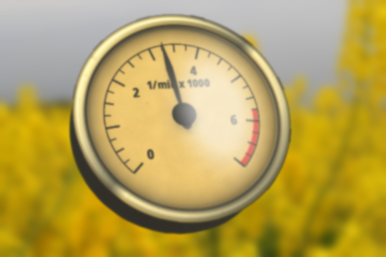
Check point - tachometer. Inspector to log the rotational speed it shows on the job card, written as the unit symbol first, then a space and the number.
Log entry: rpm 3250
